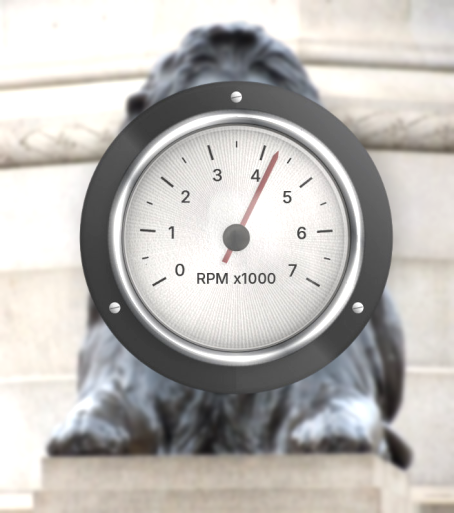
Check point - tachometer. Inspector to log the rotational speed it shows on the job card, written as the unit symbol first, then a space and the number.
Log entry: rpm 4250
